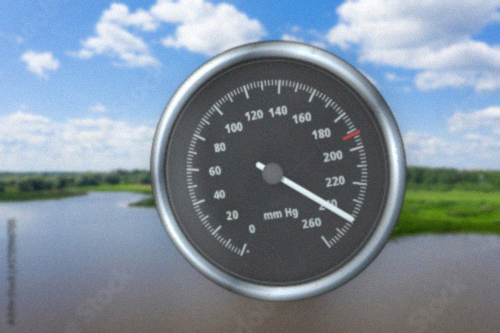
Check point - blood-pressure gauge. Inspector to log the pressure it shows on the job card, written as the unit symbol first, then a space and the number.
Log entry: mmHg 240
